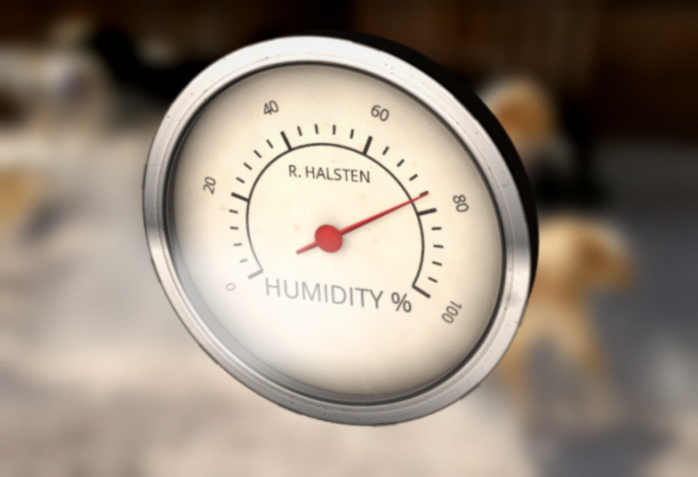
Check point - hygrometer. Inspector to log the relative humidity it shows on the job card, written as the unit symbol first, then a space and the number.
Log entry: % 76
